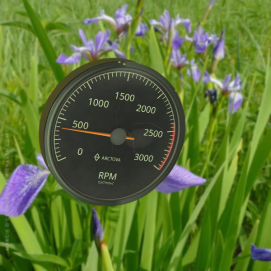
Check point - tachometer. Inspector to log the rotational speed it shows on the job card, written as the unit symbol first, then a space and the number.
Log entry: rpm 400
